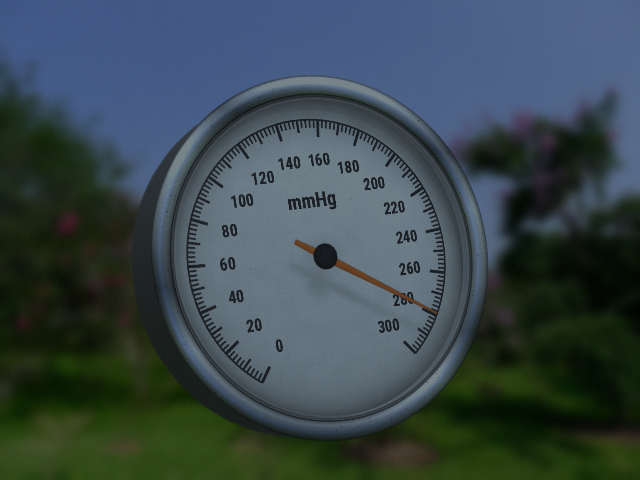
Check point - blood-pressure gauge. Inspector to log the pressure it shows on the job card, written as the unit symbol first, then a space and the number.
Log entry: mmHg 280
